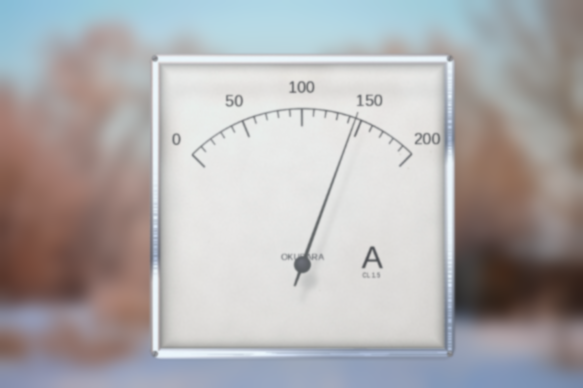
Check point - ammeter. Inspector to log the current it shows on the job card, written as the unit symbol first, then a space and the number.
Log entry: A 145
